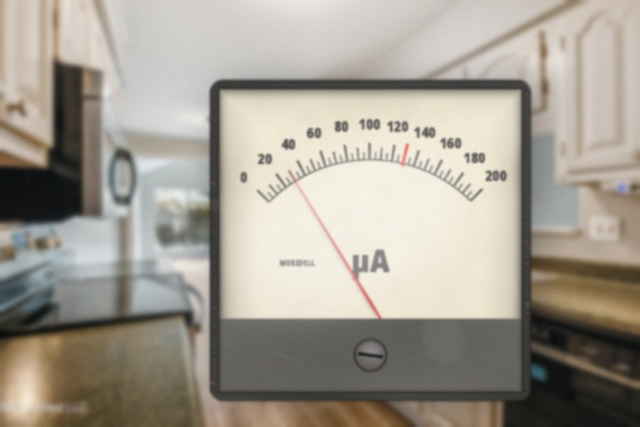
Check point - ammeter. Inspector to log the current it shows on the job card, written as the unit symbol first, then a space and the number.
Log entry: µA 30
